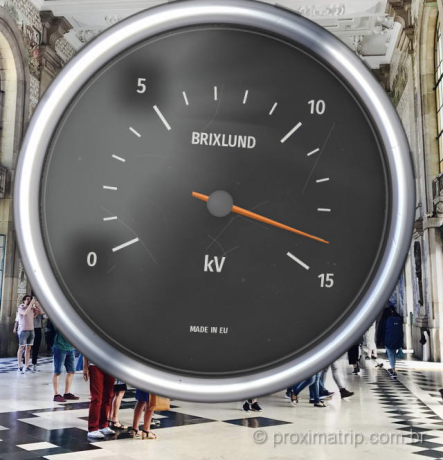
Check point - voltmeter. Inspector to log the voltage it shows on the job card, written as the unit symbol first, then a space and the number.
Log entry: kV 14
